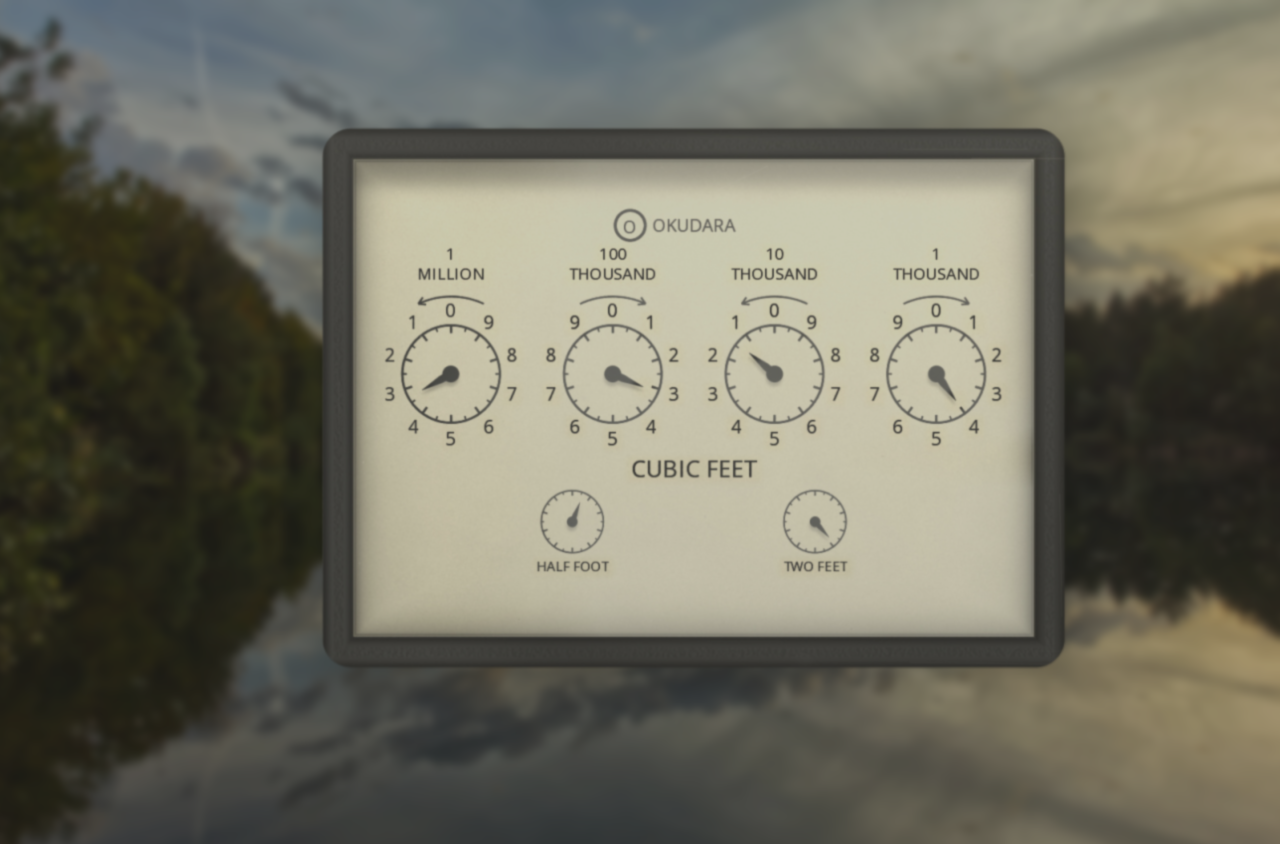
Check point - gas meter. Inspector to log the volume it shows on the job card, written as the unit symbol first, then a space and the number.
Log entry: ft³ 331400
